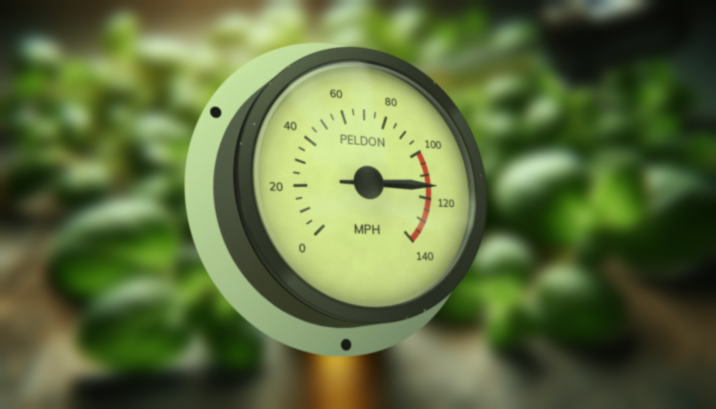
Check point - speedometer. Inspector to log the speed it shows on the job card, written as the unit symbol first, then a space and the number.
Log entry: mph 115
